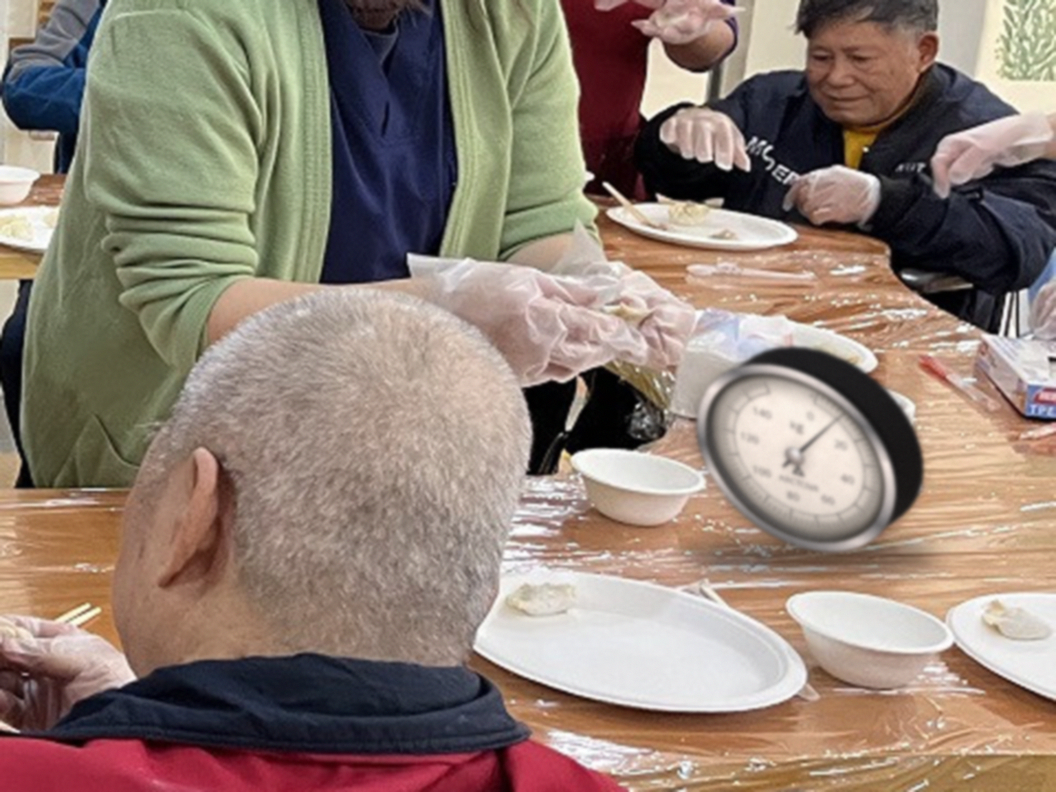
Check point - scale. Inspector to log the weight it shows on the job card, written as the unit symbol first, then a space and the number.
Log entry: kg 10
